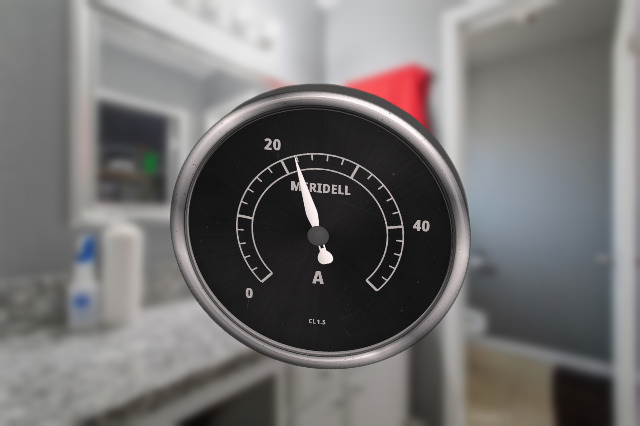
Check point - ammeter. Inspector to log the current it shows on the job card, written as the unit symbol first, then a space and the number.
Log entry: A 22
